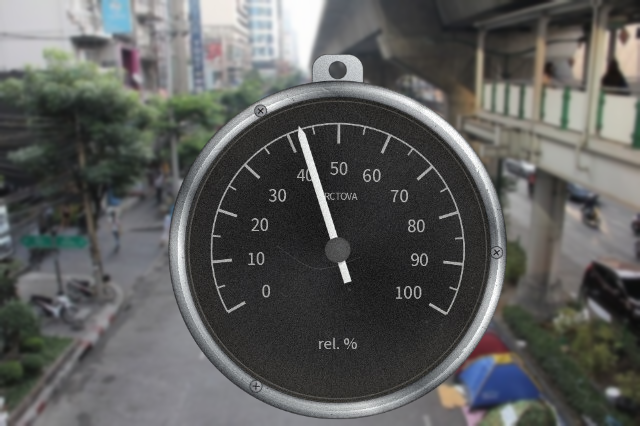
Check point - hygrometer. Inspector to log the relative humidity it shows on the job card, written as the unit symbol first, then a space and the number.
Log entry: % 42.5
